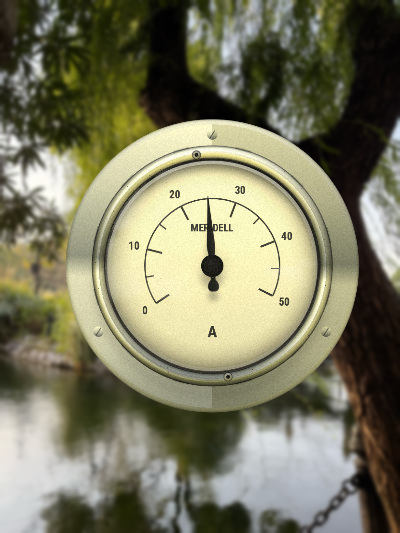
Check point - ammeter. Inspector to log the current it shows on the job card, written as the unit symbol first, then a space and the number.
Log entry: A 25
